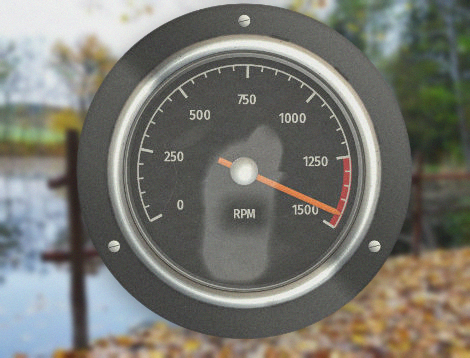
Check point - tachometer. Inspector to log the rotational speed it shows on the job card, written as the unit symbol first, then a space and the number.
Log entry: rpm 1450
